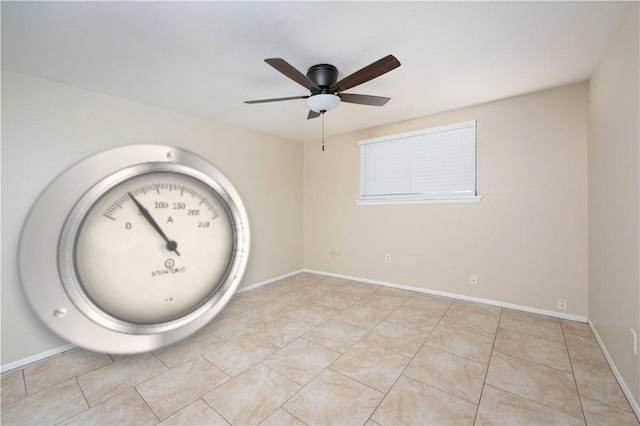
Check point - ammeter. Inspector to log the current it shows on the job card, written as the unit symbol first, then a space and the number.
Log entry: A 50
